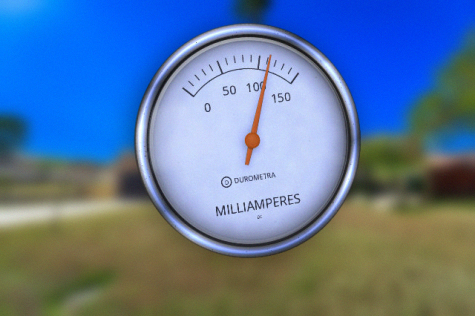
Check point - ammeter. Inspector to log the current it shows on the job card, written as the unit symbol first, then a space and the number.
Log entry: mA 110
